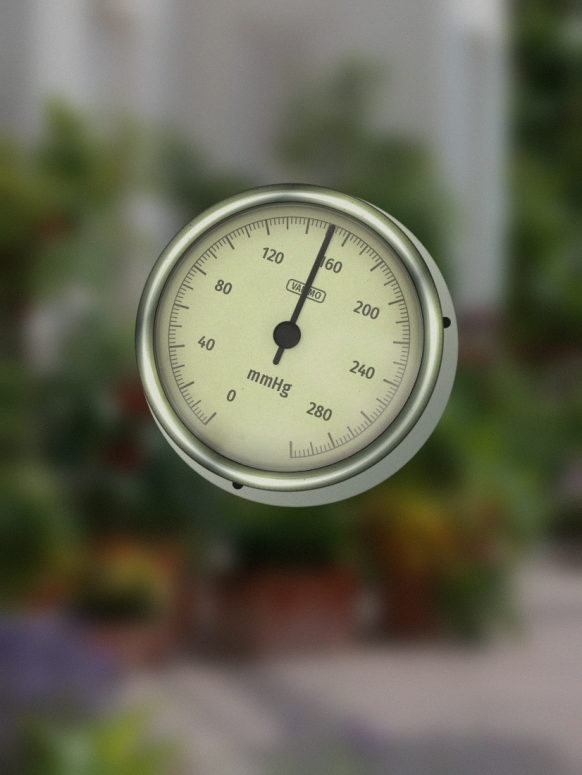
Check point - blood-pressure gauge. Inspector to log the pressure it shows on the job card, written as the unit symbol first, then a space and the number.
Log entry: mmHg 152
